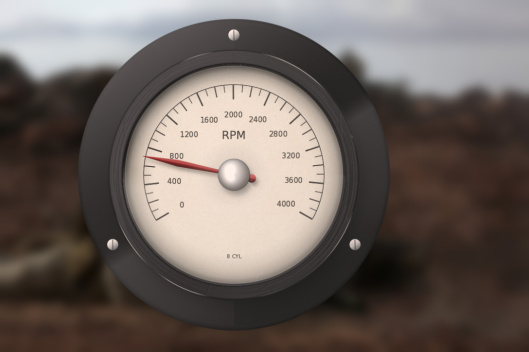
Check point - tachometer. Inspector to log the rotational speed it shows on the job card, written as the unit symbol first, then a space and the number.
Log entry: rpm 700
